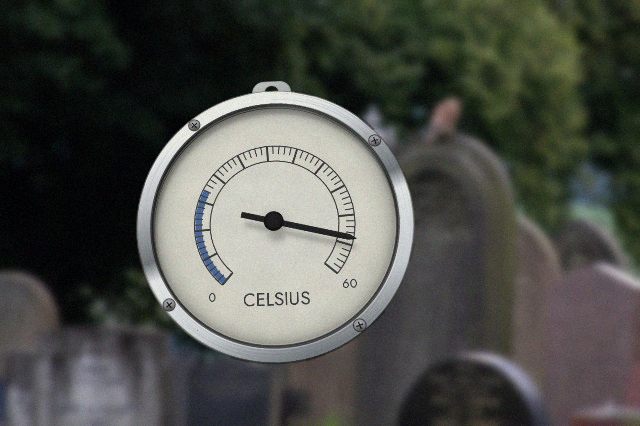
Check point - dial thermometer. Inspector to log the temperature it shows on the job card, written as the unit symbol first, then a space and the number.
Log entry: °C 54
